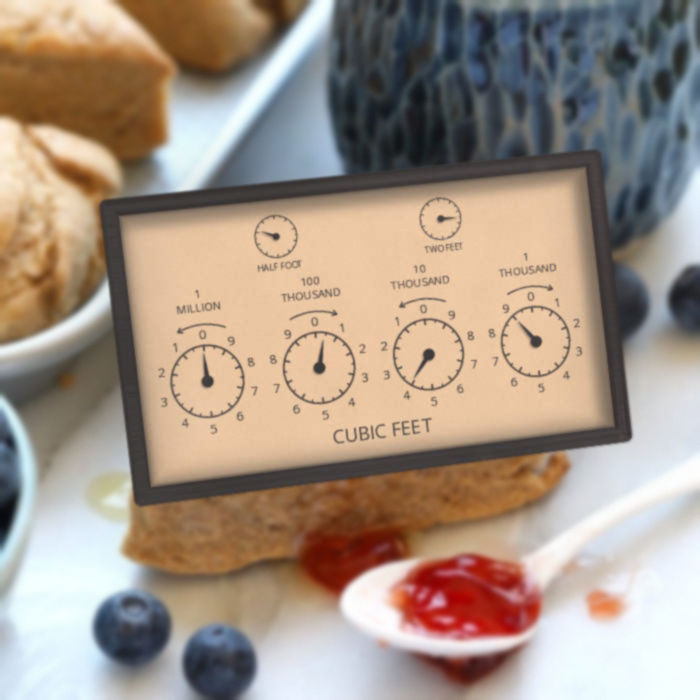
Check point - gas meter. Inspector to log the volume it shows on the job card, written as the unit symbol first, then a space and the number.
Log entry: ft³ 3900
